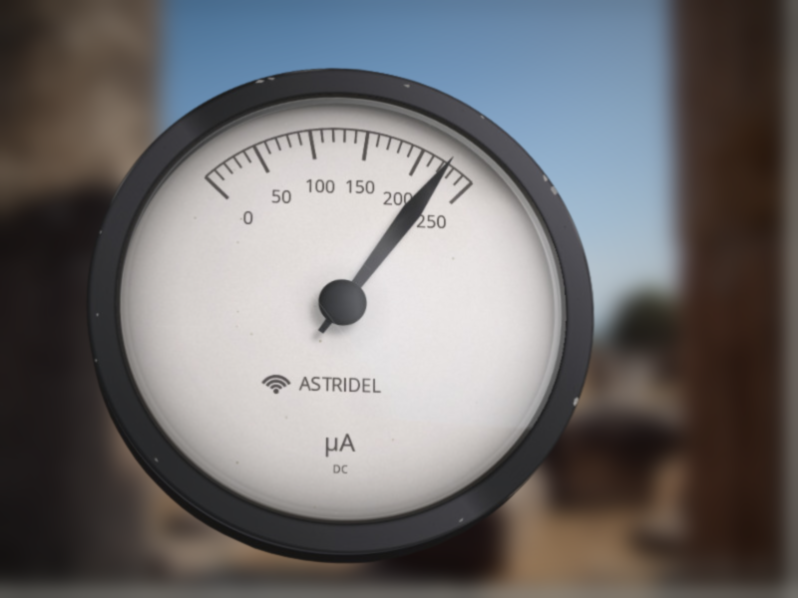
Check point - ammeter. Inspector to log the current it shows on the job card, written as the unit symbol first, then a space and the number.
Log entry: µA 225
